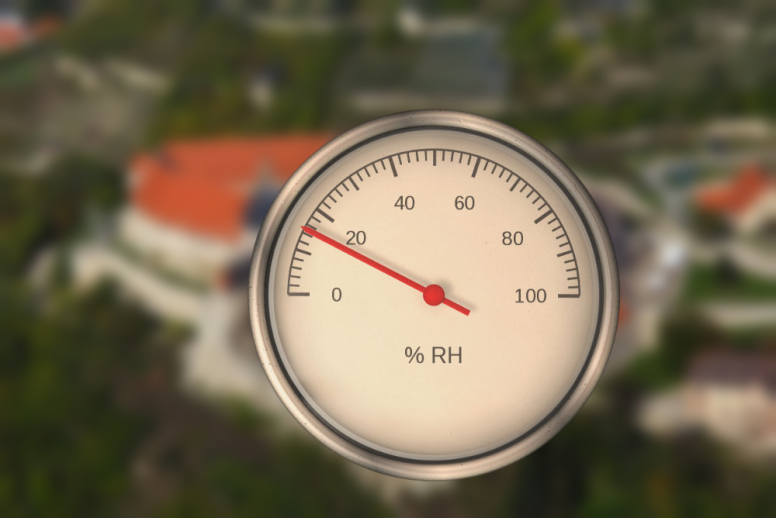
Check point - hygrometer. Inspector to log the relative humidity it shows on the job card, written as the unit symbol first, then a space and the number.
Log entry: % 15
